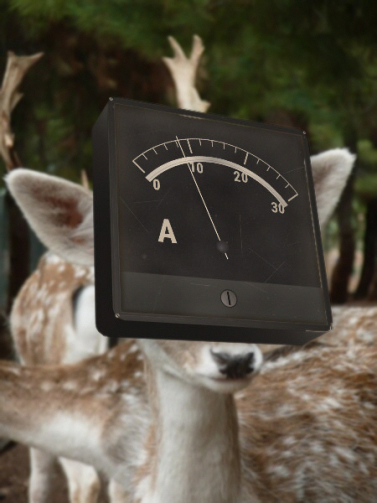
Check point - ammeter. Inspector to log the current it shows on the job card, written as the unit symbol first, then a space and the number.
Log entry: A 8
